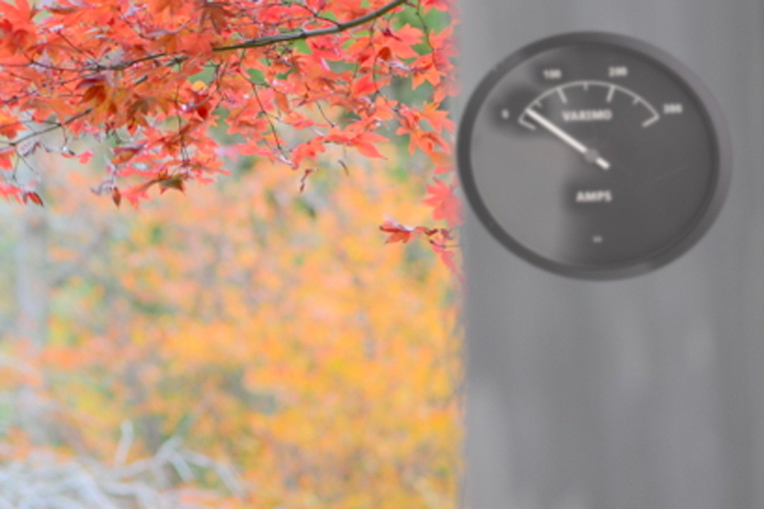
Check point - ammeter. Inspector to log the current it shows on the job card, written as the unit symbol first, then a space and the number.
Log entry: A 25
